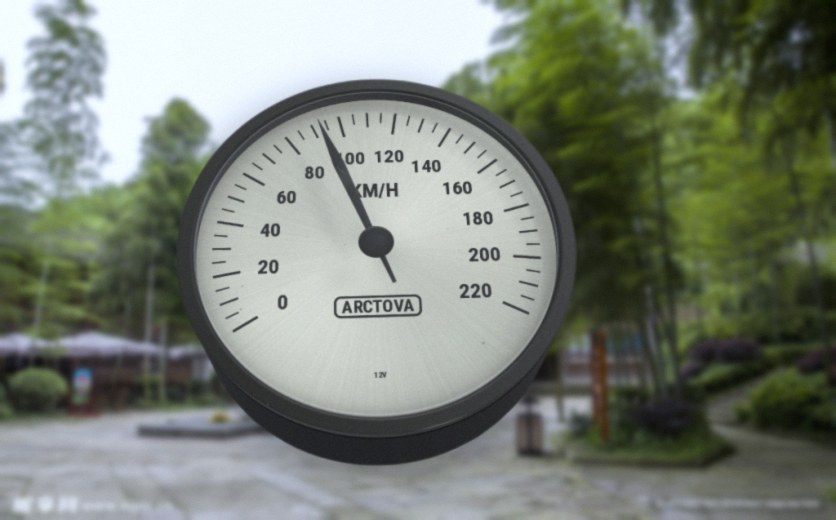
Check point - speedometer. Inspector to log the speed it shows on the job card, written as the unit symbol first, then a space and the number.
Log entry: km/h 92.5
